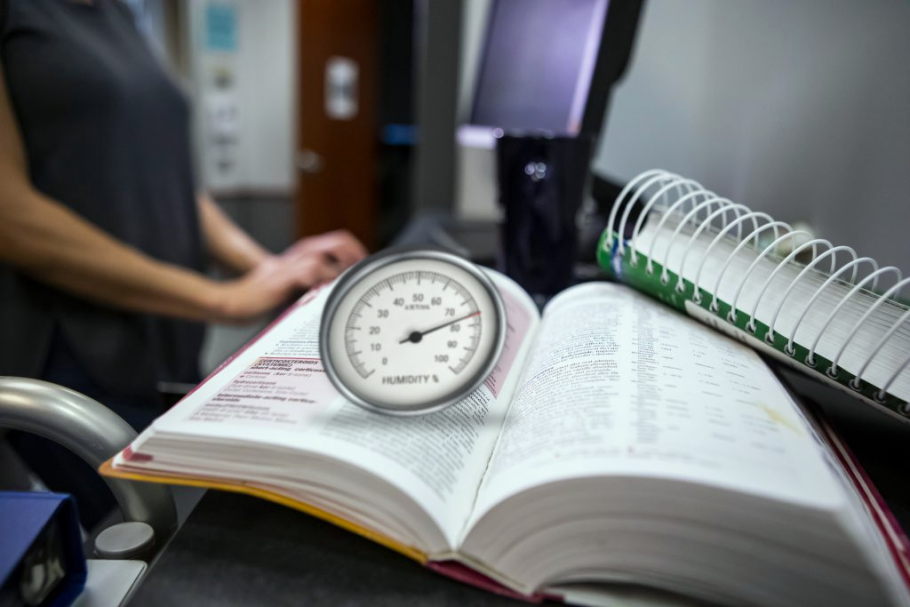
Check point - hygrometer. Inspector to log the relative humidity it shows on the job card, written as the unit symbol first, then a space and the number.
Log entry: % 75
